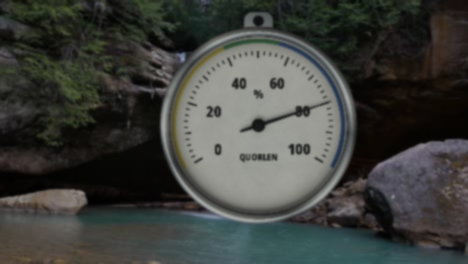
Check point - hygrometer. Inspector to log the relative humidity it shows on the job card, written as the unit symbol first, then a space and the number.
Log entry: % 80
